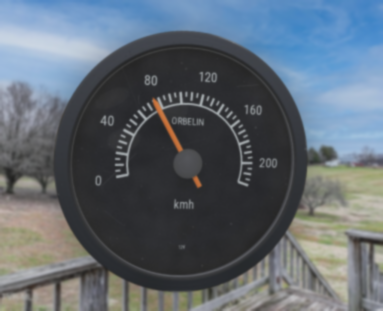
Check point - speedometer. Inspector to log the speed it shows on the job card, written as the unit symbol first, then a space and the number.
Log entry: km/h 75
